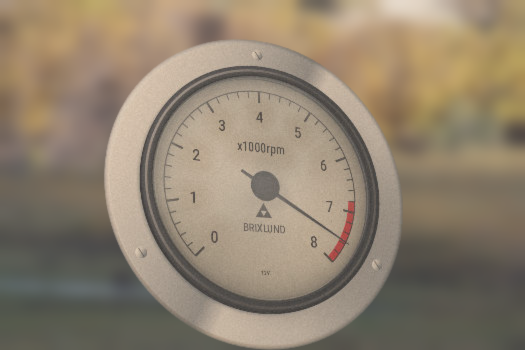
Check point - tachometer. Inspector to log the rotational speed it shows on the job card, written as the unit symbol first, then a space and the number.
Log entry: rpm 7600
